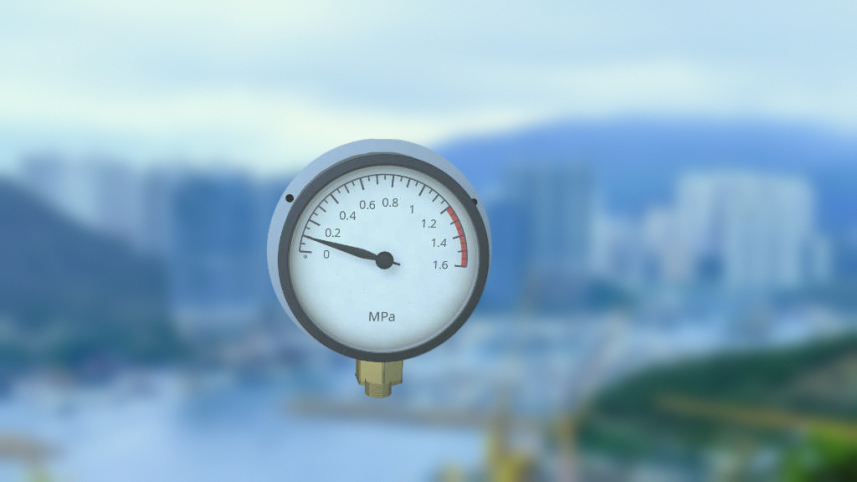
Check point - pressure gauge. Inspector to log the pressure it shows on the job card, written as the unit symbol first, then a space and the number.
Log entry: MPa 0.1
